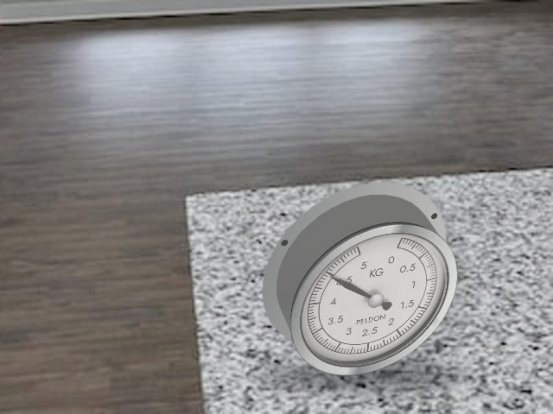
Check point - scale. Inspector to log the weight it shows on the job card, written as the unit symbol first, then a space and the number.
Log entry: kg 4.5
